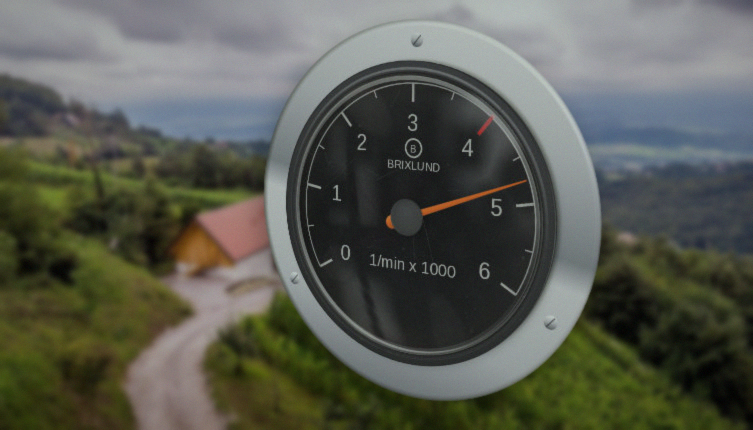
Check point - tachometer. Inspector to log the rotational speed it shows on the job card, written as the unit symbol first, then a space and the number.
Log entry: rpm 4750
